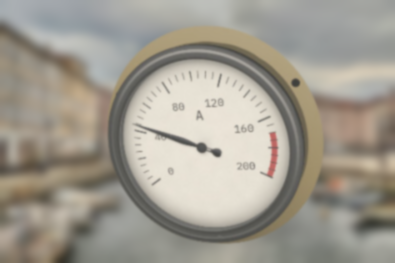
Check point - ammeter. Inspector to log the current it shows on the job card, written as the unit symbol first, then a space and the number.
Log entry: A 45
